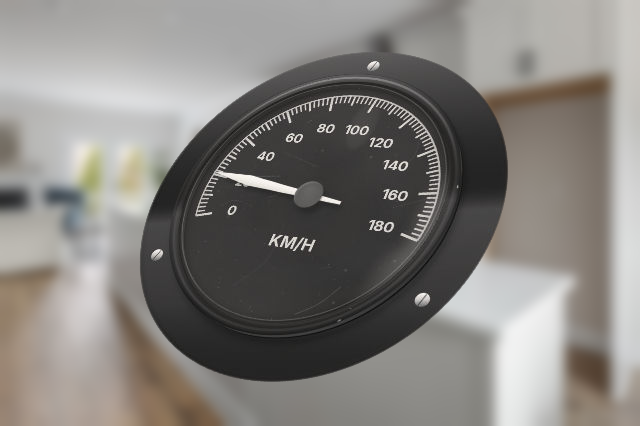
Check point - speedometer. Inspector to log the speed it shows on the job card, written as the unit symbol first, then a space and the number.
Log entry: km/h 20
